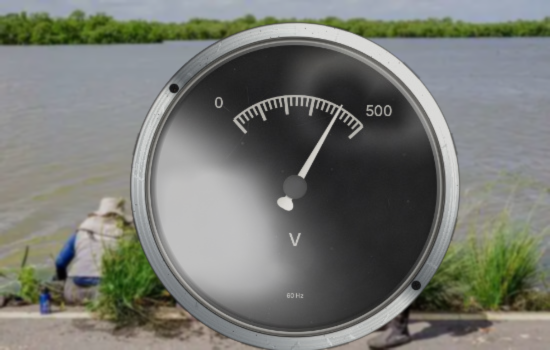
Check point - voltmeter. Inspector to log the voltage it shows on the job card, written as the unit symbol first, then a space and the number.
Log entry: V 400
